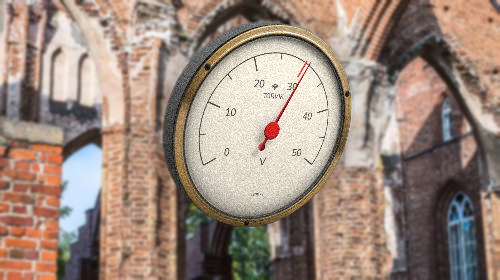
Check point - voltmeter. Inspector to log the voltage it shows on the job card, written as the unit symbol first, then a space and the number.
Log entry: V 30
